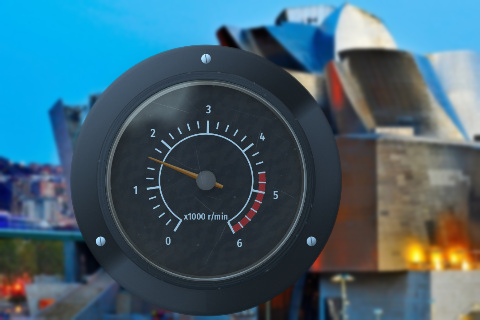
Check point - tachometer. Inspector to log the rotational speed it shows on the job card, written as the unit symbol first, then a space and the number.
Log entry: rpm 1600
